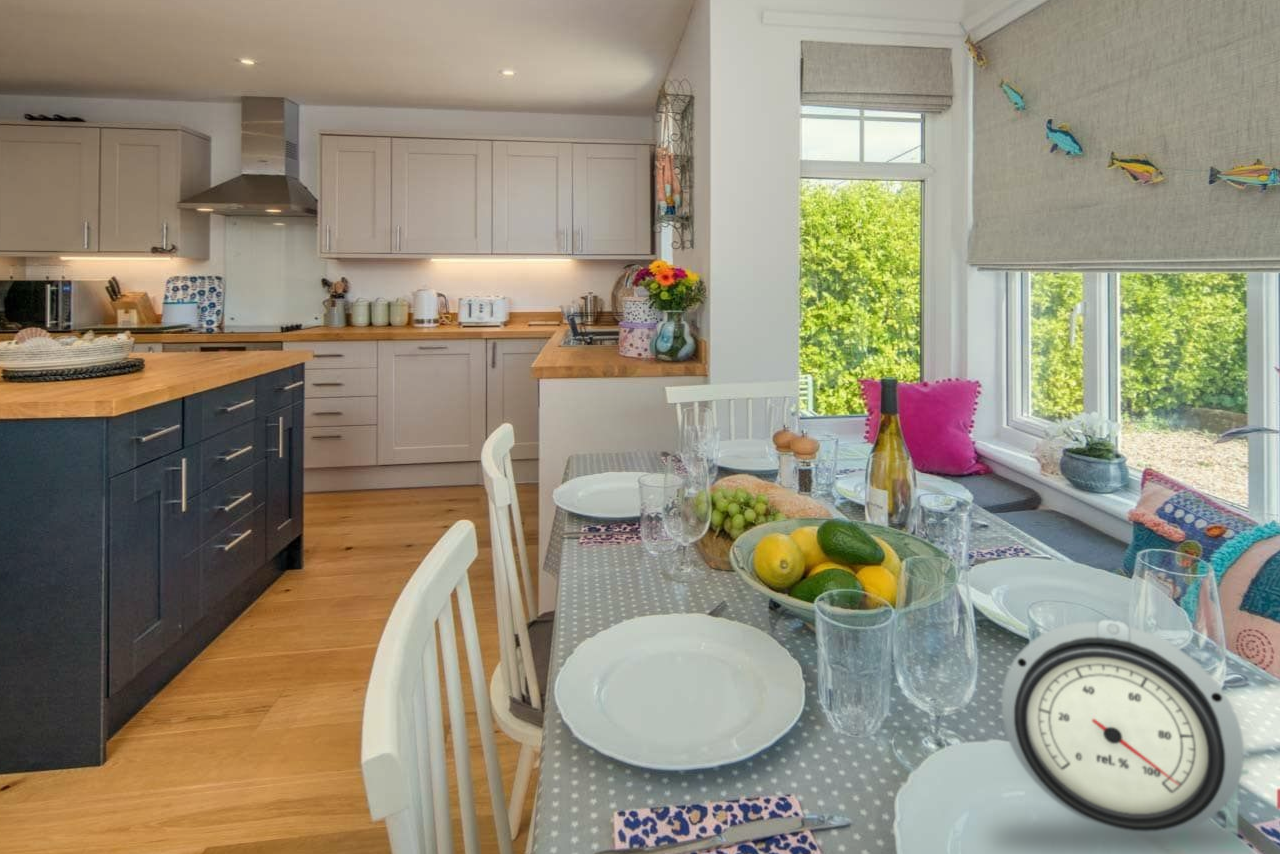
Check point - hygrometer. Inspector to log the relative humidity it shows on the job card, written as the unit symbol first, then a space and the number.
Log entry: % 96
